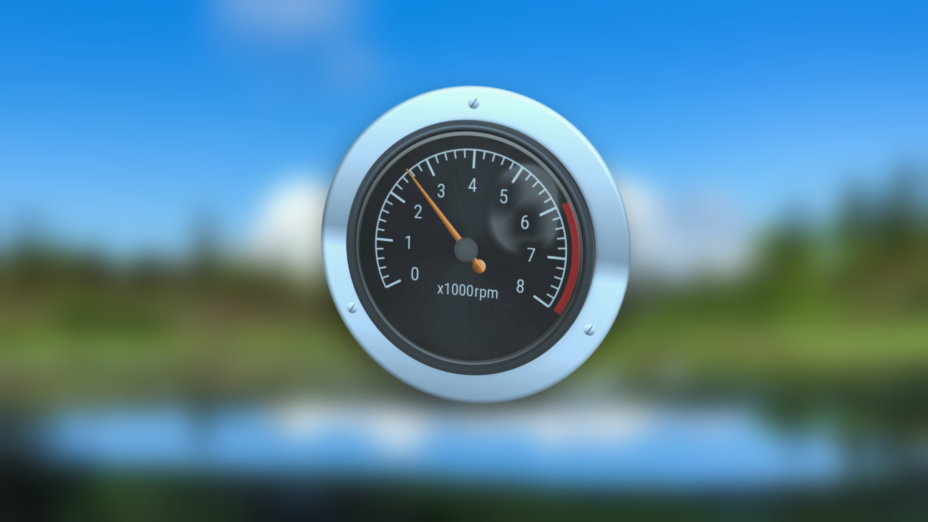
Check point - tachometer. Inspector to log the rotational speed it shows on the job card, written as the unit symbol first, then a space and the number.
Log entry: rpm 2600
